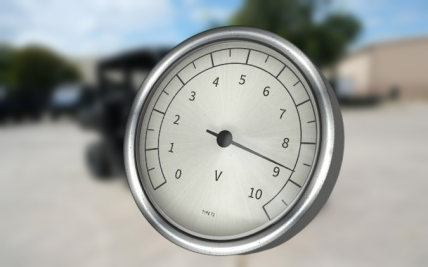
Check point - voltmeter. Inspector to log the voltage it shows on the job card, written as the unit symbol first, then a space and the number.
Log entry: V 8.75
